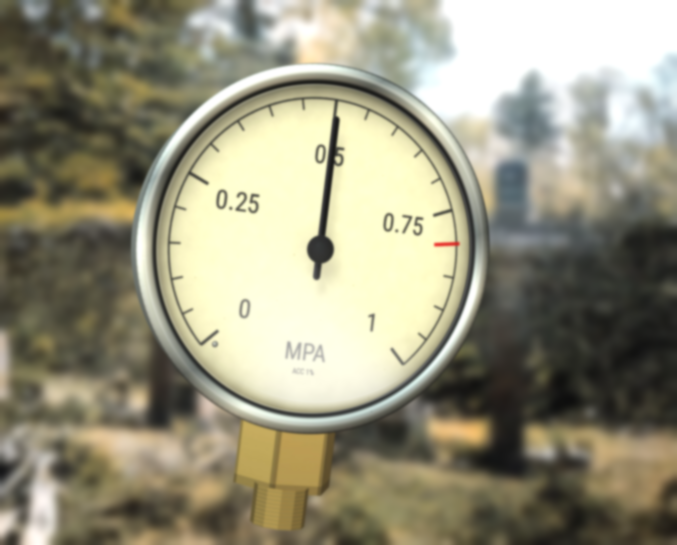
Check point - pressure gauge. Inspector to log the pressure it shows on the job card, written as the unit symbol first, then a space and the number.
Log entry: MPa 0.5
